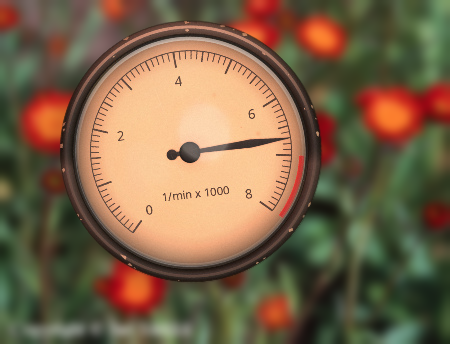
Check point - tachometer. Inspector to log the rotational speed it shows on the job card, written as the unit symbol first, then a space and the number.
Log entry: rpm 6700
